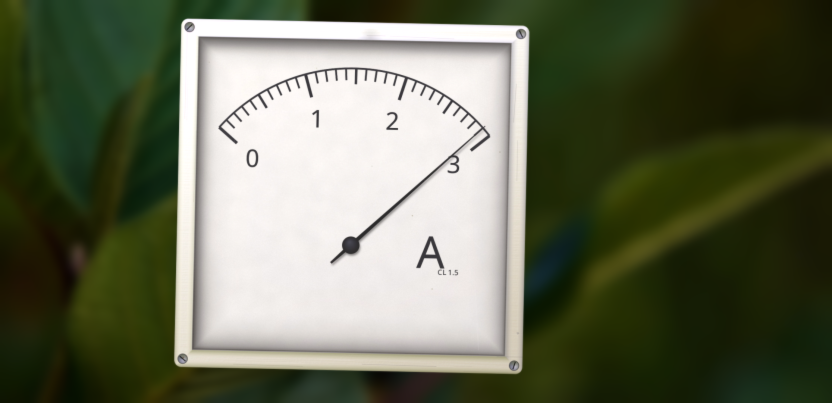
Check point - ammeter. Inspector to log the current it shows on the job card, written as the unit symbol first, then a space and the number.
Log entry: A 2.9
